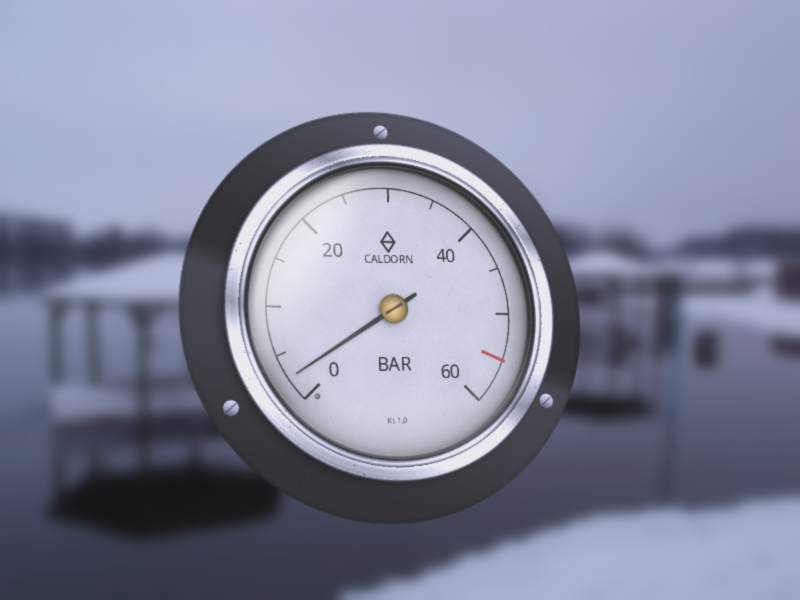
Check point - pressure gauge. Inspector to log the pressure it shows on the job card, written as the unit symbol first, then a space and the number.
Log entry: bar 2.5
